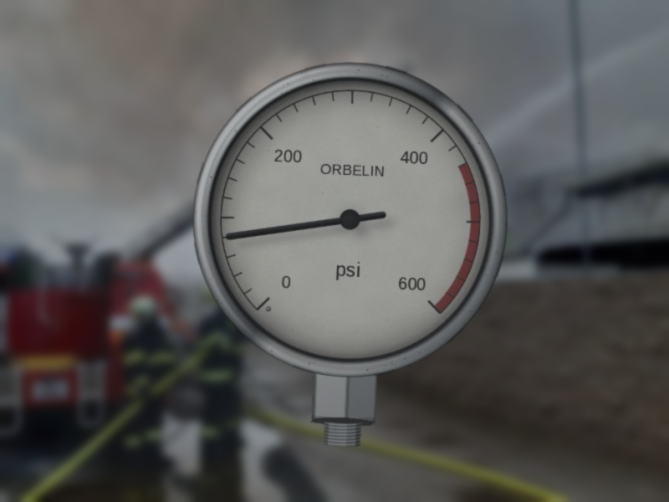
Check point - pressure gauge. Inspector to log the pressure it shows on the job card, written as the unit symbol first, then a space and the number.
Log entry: psi 80
